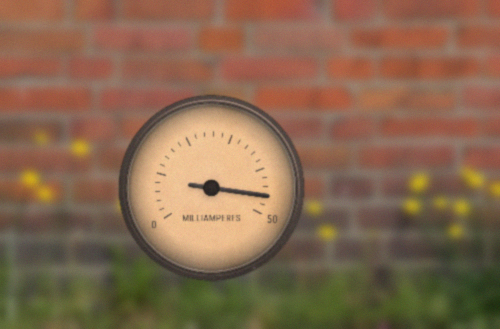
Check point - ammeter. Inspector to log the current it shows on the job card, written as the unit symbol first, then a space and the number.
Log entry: mA 46
